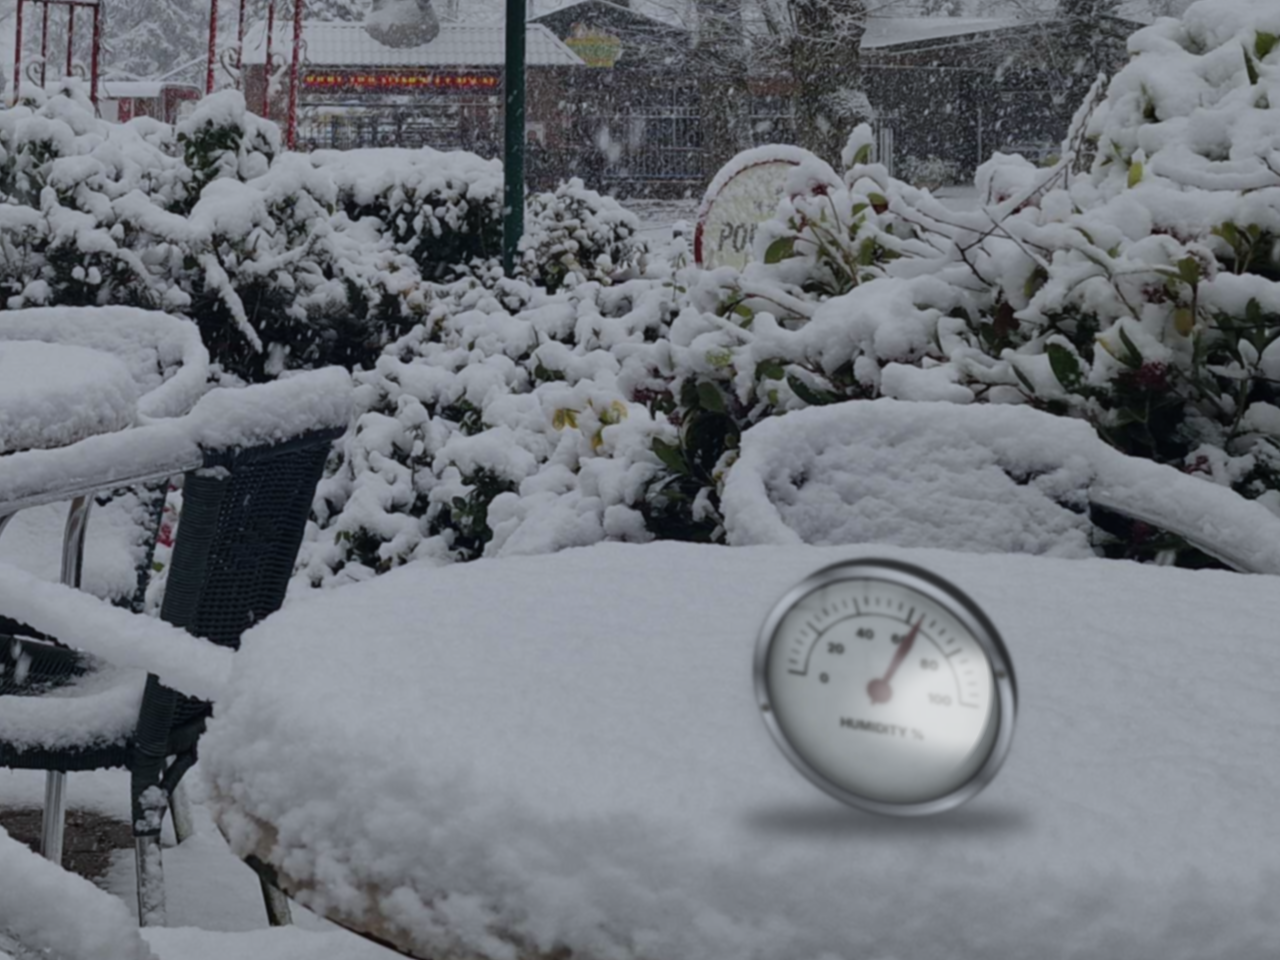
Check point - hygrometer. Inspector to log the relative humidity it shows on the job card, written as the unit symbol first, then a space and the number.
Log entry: % 64
